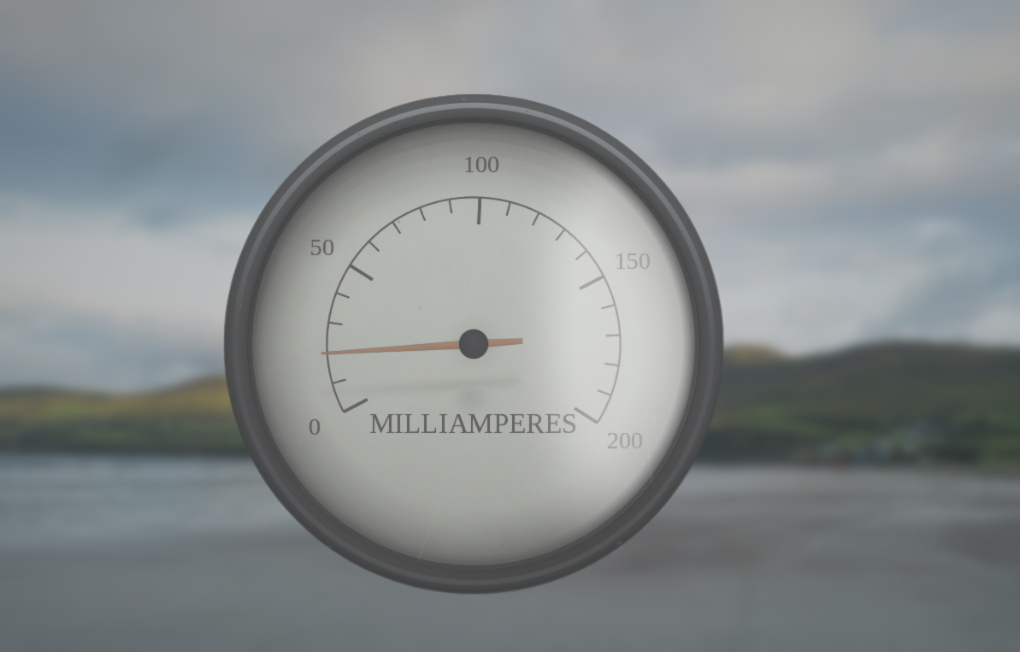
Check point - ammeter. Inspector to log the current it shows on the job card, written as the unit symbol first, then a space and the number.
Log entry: mA 20
